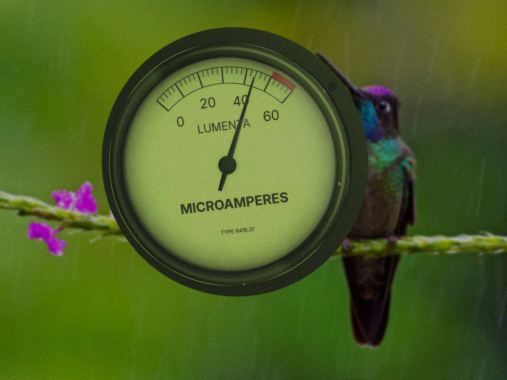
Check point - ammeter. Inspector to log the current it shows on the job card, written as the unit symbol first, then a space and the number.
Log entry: µA 44
